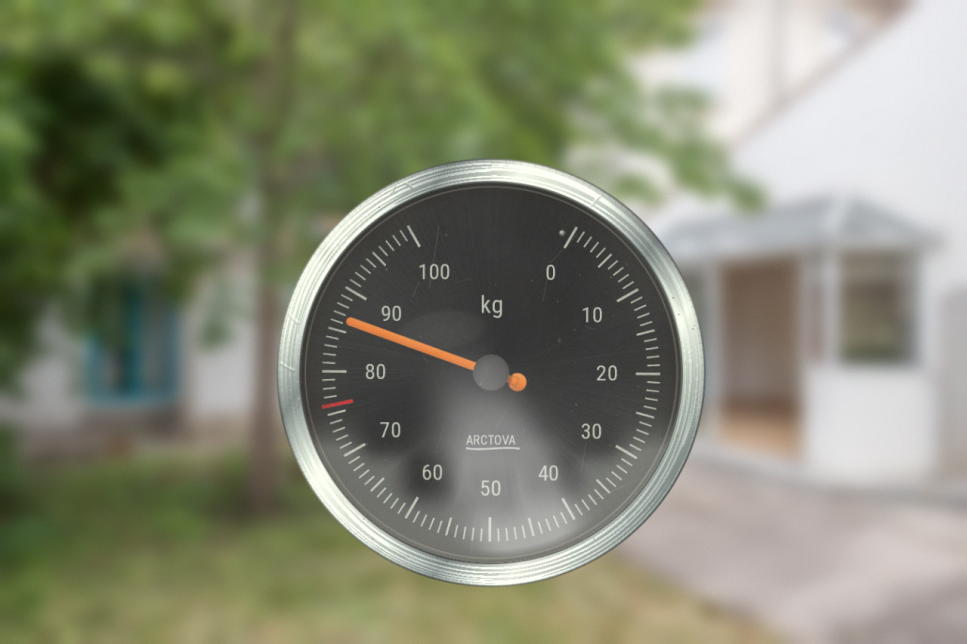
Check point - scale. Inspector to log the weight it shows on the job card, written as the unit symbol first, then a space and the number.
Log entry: kg 86.5
